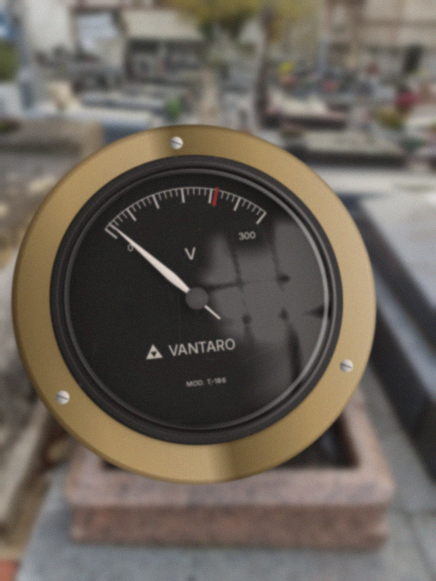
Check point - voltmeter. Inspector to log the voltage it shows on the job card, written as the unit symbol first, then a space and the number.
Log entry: V 10
